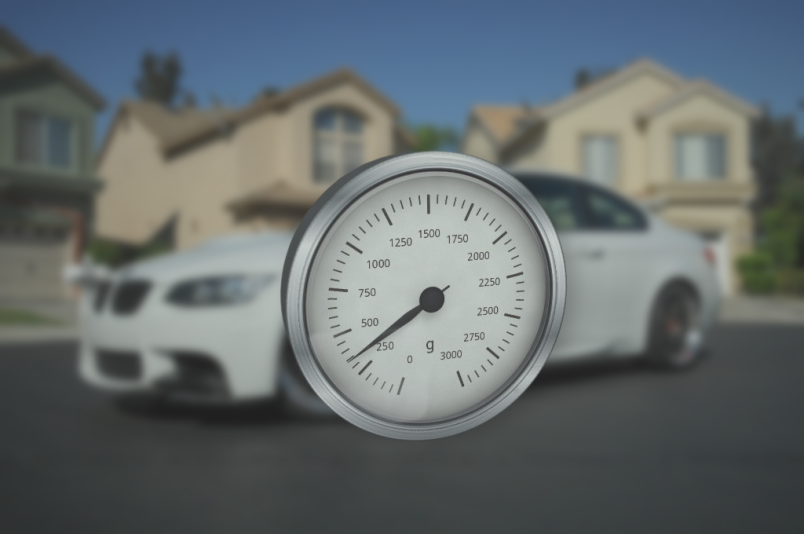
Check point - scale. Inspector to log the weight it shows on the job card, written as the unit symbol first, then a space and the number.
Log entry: g 350
